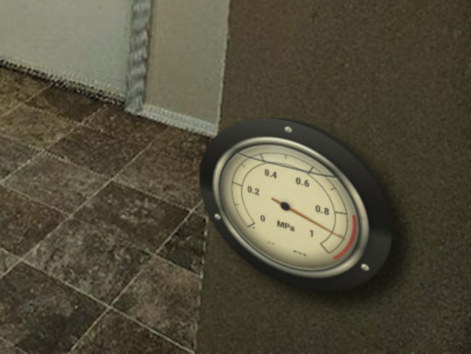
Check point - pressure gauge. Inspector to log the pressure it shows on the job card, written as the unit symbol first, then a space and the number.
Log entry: MPa 0.9
